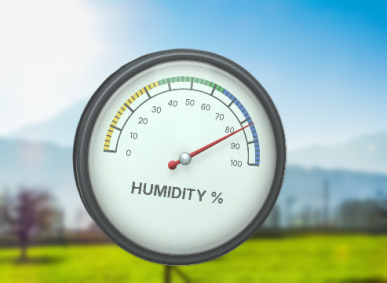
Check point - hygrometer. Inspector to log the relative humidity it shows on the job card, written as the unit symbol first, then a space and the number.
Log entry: % 82
